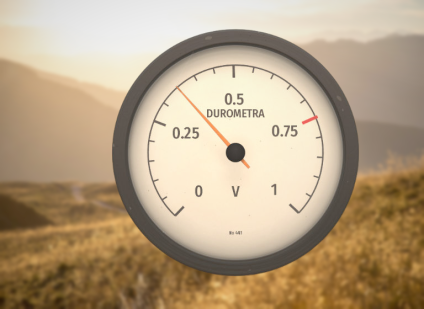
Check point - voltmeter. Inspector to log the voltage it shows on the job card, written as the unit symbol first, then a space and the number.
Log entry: V 0.35
